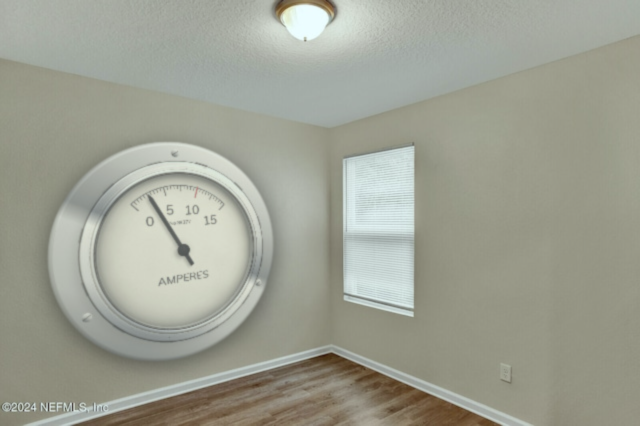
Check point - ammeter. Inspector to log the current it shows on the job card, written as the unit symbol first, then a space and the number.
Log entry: A 2.5
